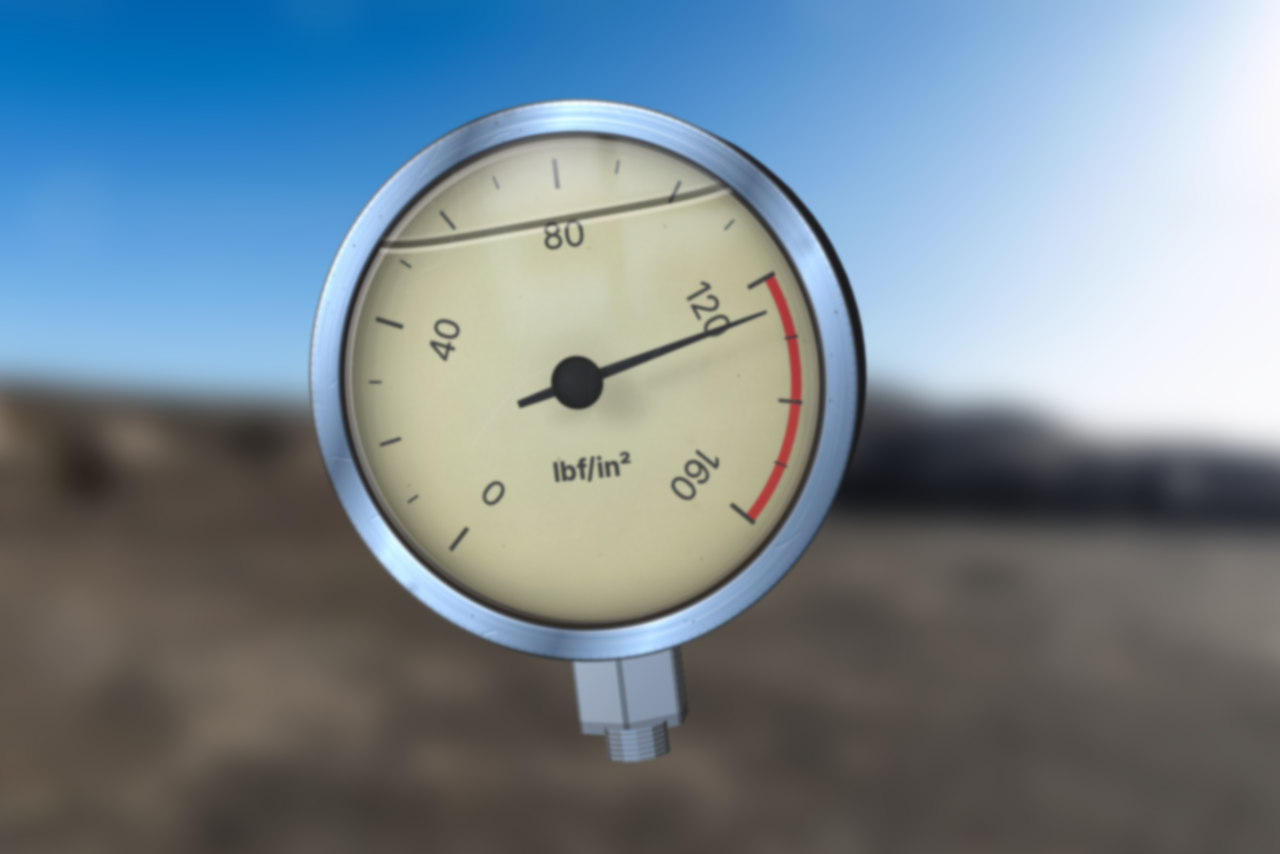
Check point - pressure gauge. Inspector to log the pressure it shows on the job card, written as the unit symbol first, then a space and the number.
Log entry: psi 125
